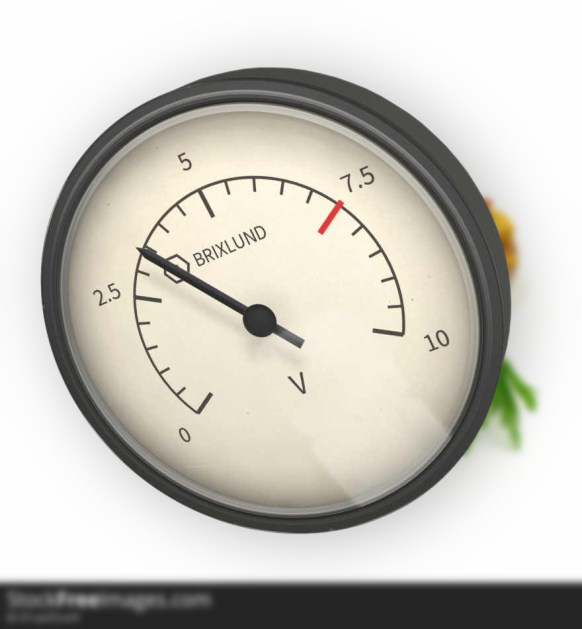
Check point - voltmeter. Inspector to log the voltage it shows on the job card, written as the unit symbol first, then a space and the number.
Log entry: V 3.5
